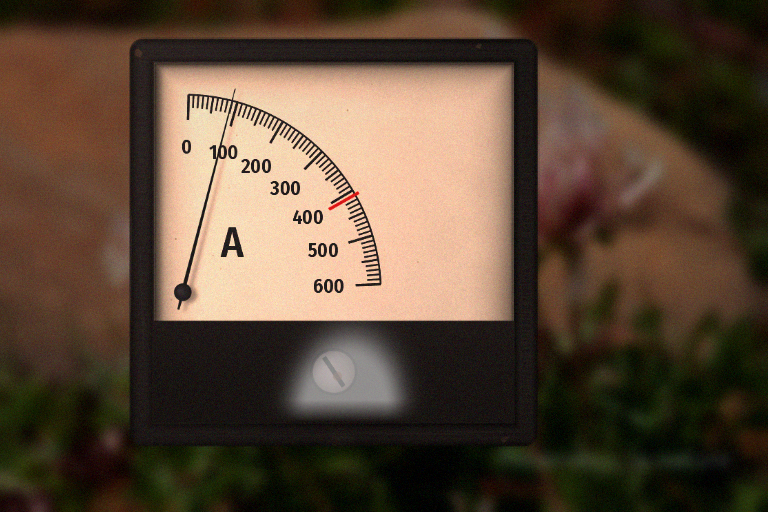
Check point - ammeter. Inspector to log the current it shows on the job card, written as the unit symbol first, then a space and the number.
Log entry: A 90
